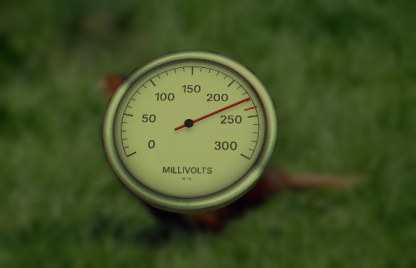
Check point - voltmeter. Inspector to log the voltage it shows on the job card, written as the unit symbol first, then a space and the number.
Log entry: mV 230
